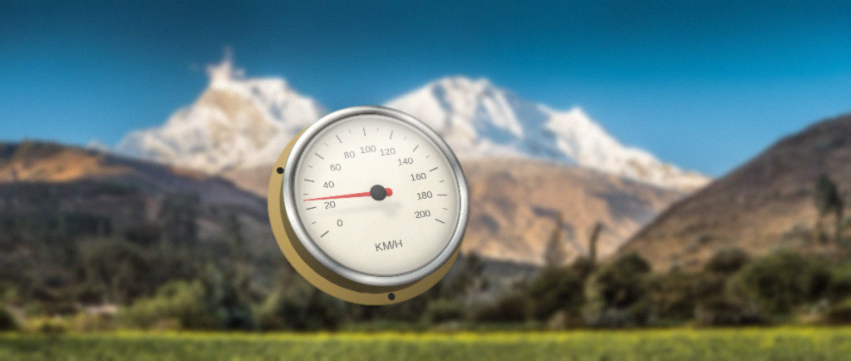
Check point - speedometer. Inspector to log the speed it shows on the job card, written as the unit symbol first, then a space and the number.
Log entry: km/h 25
